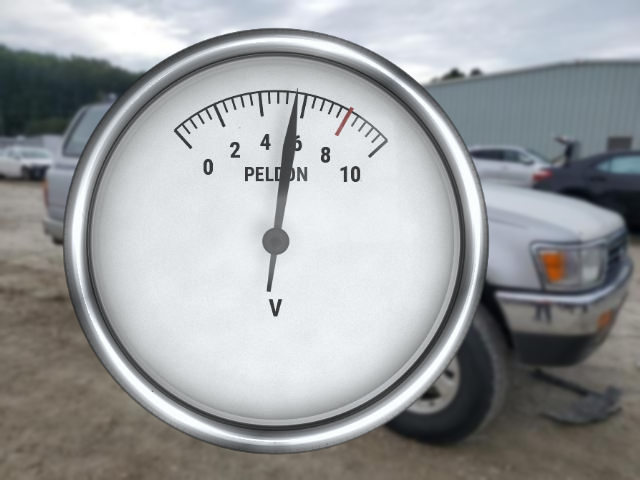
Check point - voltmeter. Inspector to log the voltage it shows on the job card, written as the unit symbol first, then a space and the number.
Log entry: V 5.6
